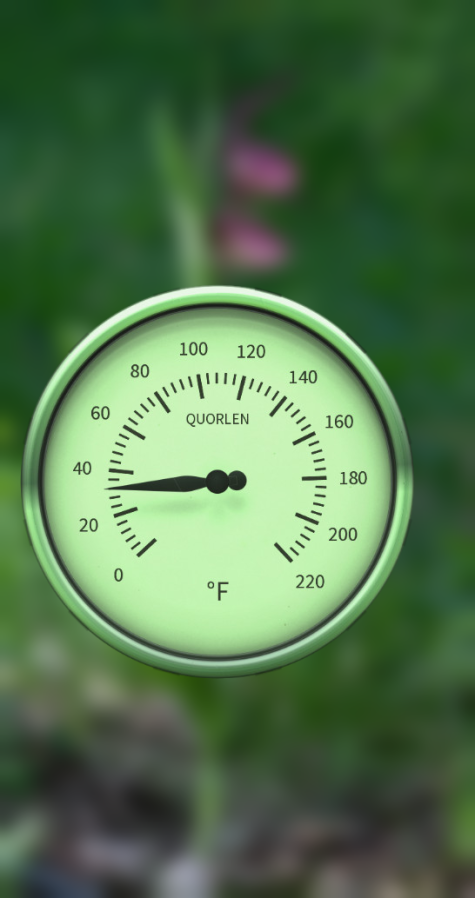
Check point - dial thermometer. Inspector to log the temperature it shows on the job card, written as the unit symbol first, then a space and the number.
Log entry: °F 32
